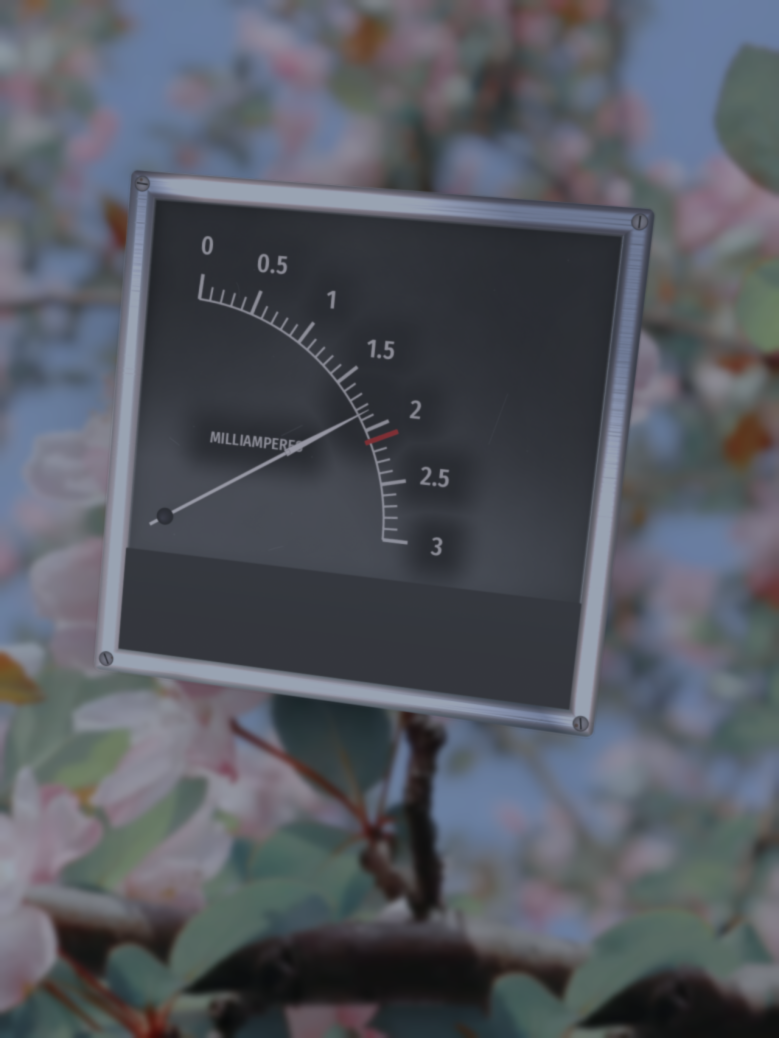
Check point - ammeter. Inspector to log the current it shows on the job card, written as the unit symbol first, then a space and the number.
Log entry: mA 1.85
